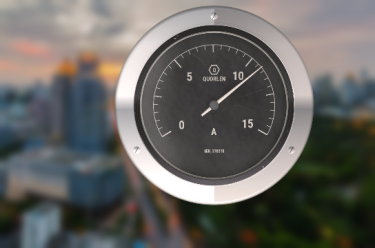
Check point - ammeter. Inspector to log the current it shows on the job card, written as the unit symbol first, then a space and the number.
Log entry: A 10.75
